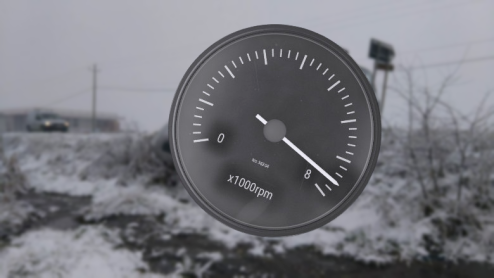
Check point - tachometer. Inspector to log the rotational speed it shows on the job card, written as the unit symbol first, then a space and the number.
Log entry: rpm 7600
